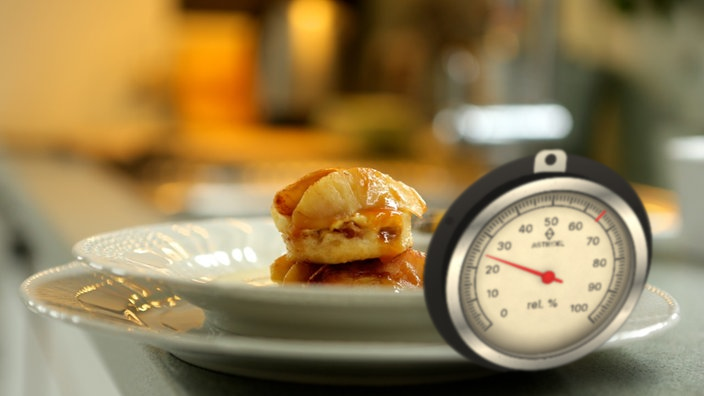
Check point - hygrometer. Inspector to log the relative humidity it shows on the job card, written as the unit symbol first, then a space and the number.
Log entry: % 25
